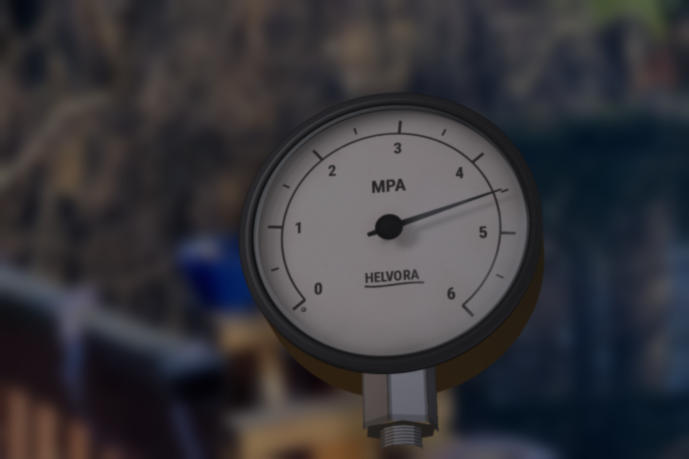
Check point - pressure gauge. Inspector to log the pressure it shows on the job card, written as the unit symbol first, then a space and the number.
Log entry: MPa 4.5
